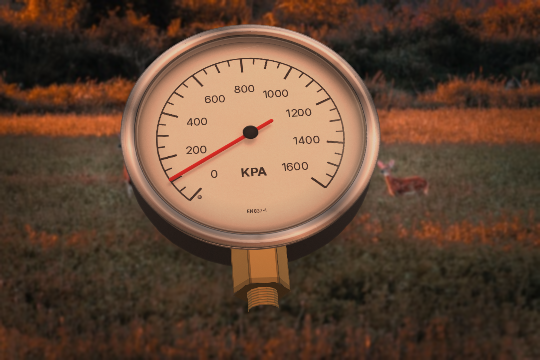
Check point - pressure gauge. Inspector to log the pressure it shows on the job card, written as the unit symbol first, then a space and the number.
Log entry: kPa 100
